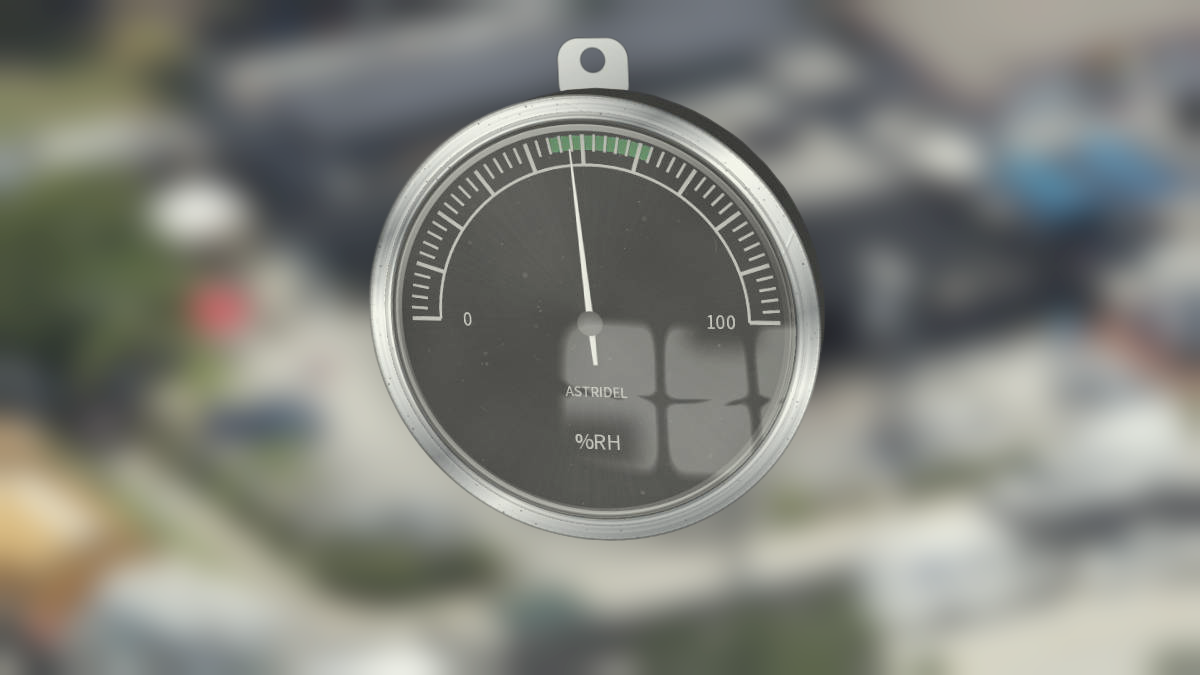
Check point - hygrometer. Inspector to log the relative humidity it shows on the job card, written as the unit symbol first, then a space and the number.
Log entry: % 48
